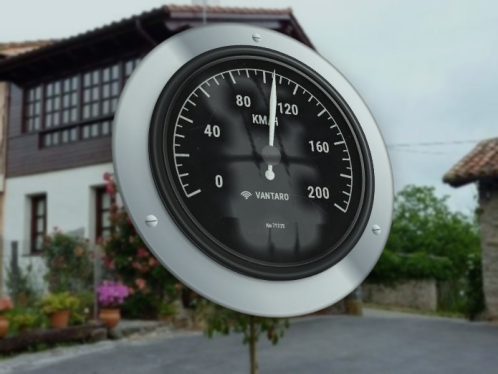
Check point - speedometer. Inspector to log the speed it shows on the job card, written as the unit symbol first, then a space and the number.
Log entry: km/h 105
